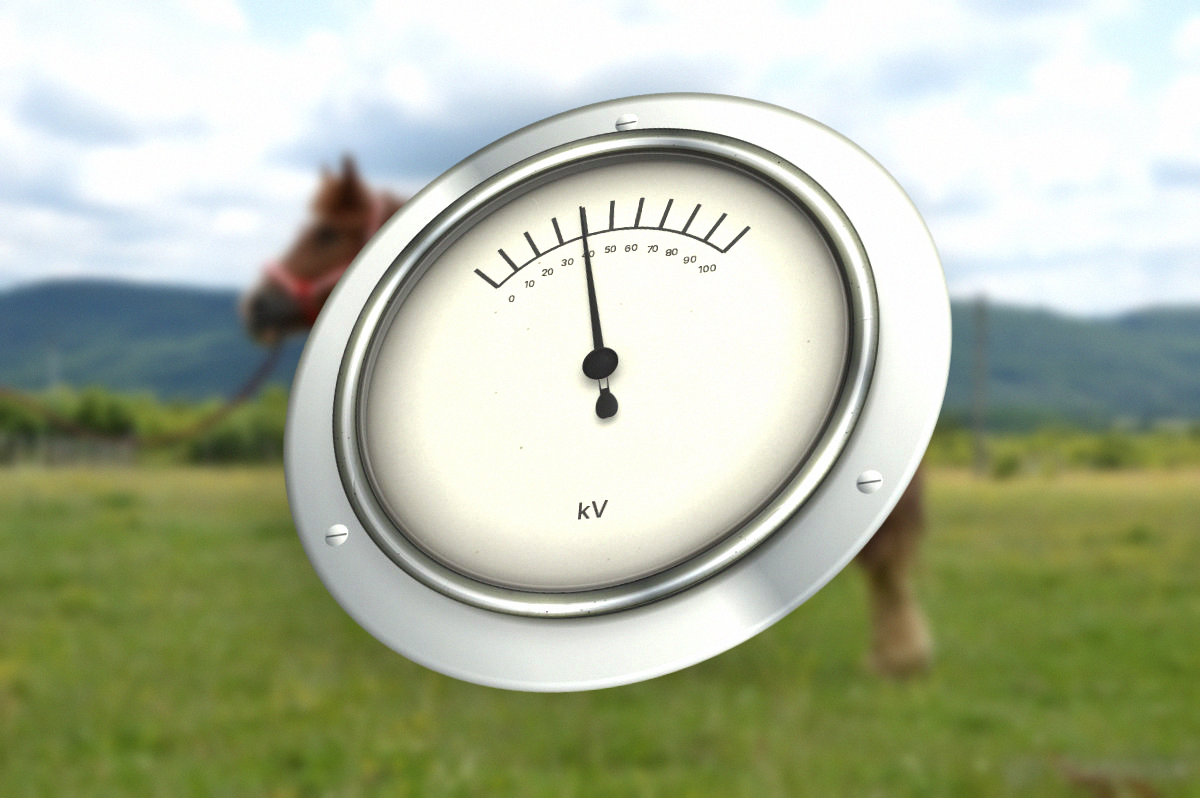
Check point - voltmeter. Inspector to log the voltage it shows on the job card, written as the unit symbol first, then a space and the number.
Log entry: kV 40
